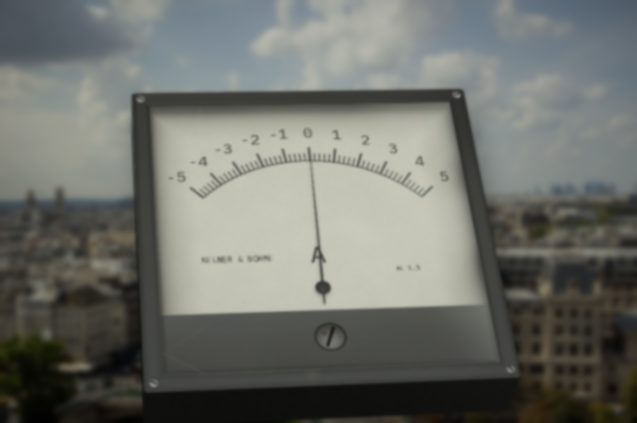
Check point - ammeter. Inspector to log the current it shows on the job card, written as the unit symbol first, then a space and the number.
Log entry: A 0
